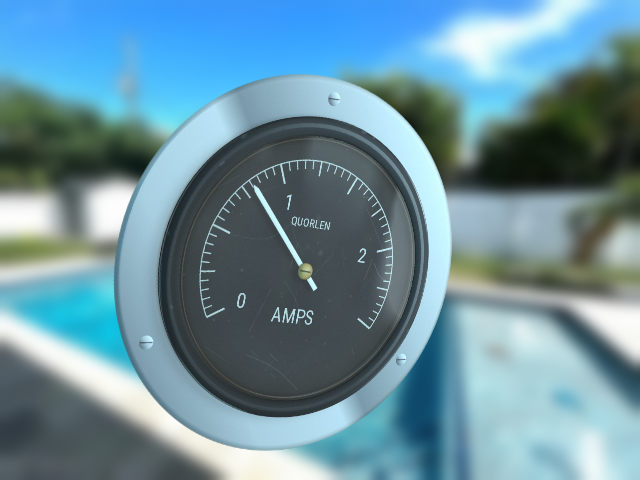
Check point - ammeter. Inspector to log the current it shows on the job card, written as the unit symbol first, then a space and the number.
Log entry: A 0.8
